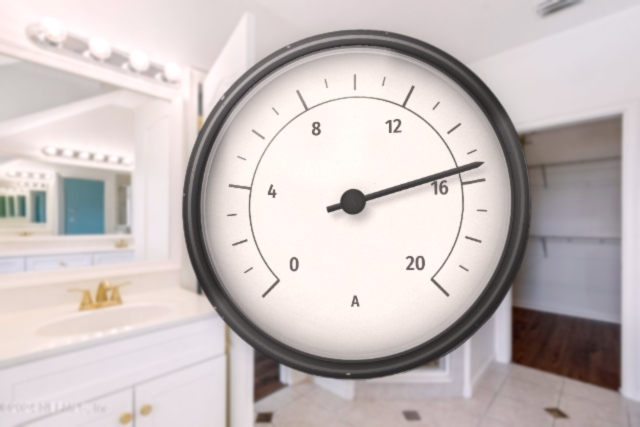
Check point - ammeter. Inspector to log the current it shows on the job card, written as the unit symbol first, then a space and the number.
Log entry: A 15.5
